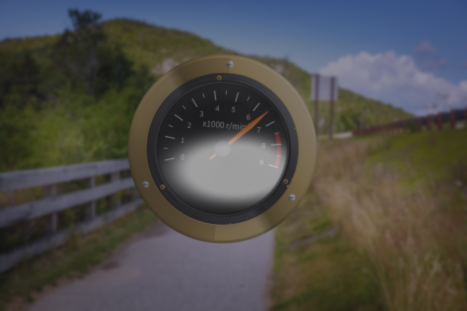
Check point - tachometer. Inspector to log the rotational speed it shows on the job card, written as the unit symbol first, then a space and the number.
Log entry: rpm 6500
